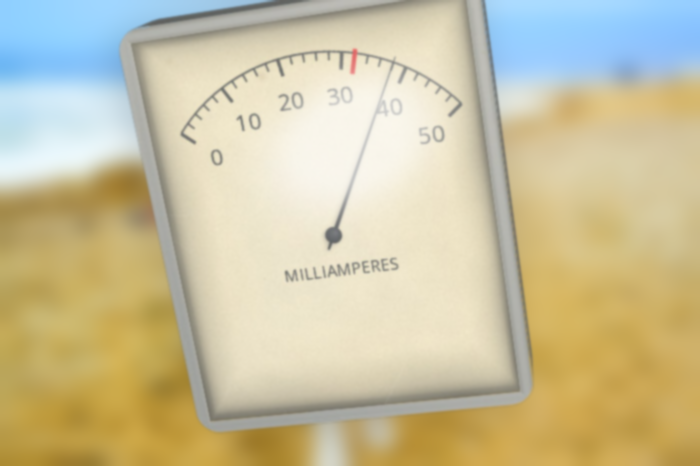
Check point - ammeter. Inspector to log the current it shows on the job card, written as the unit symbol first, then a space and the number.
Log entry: mA 38
